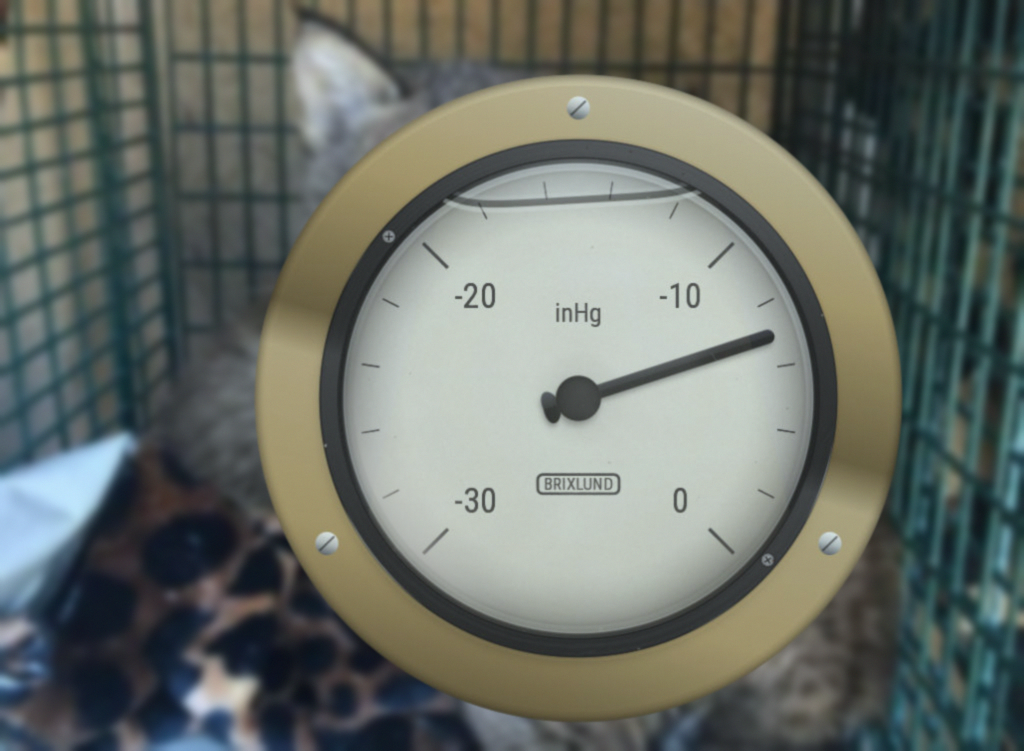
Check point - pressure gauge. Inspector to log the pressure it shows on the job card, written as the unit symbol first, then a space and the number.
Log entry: inHg -7
